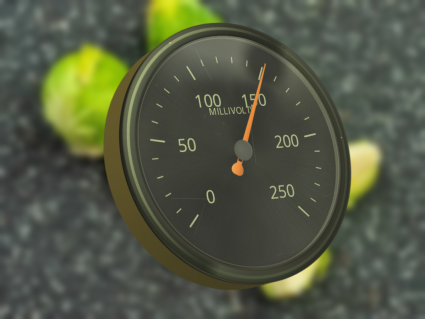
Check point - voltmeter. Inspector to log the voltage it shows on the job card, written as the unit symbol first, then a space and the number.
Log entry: mV 150
